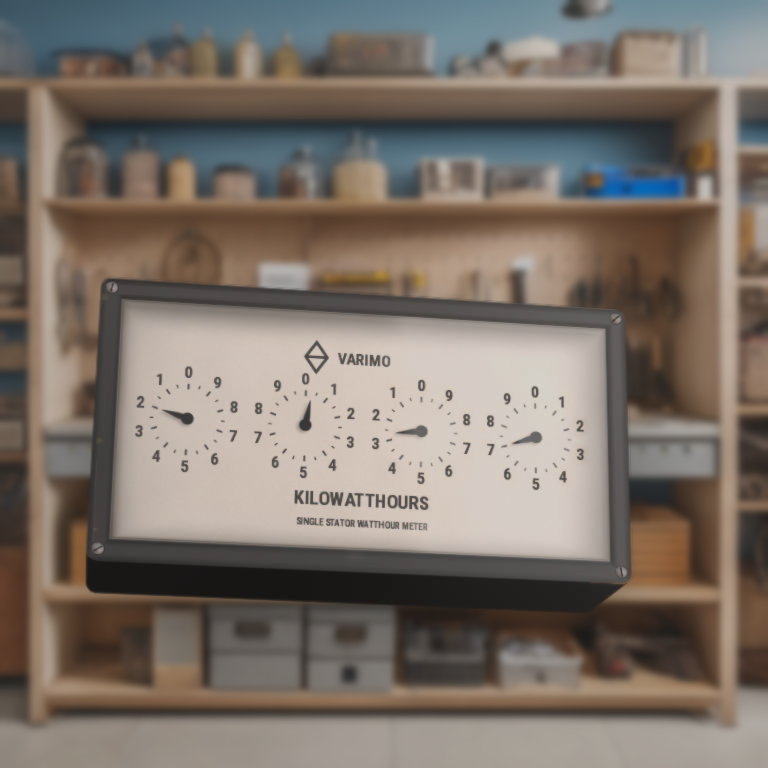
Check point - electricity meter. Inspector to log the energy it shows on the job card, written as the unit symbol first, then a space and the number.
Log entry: kWh 2027
